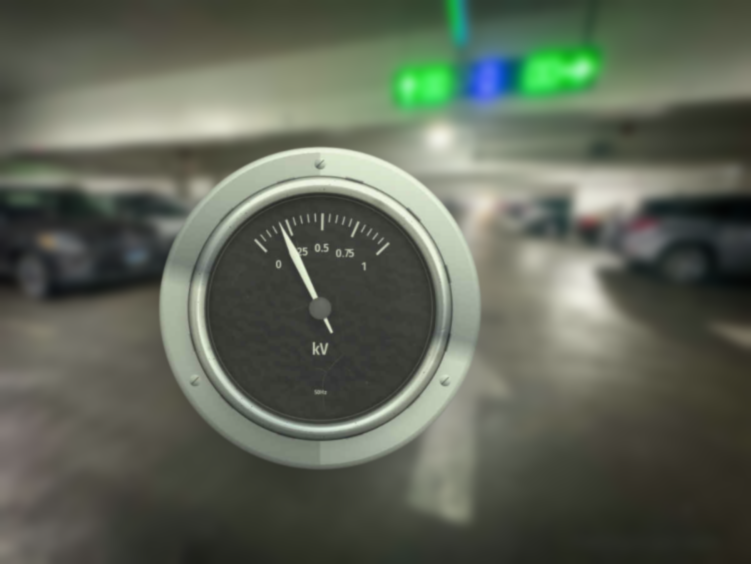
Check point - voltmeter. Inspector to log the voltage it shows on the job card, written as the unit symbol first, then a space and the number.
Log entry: kV 0.2
